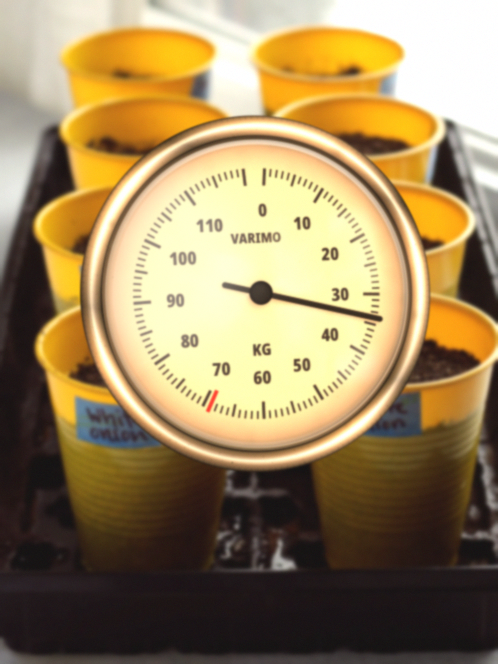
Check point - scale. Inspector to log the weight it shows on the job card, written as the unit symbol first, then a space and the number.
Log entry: kg 34
